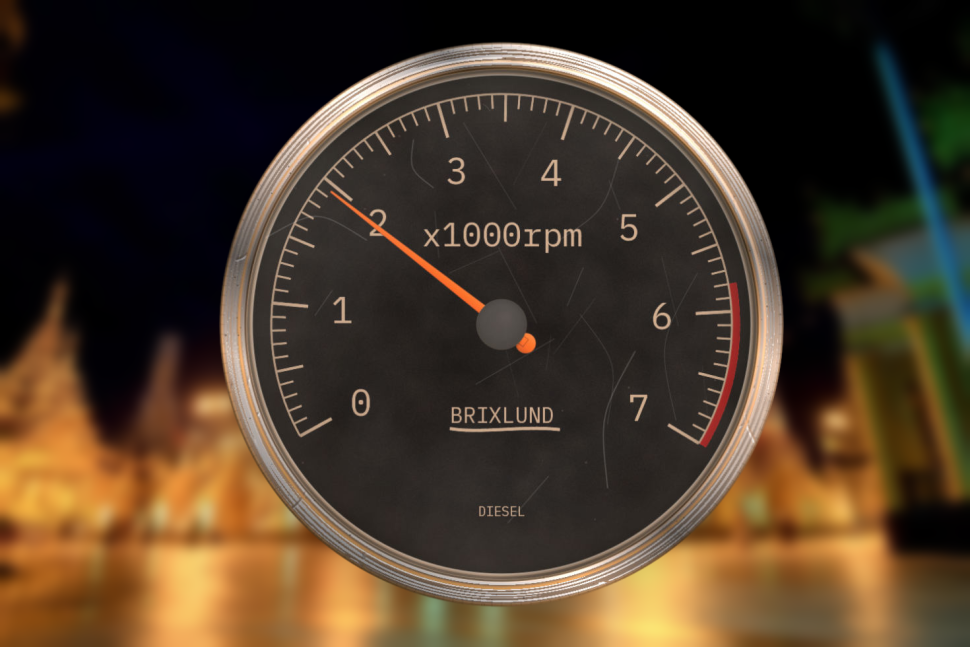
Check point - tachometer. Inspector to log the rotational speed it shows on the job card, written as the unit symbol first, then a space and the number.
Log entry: rpm 1950
